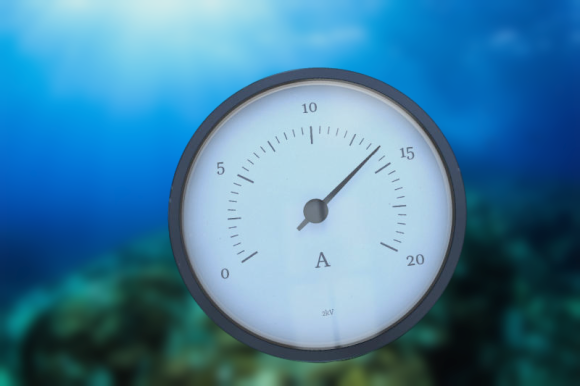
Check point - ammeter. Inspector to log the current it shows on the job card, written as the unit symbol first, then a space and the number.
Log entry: A 14
